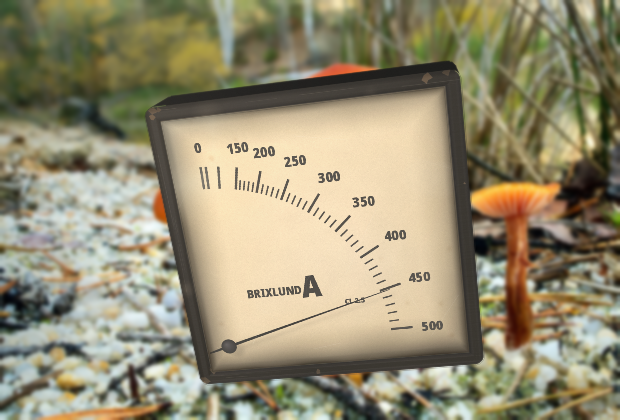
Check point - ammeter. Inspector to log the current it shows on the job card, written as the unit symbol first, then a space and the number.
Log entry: A 450
